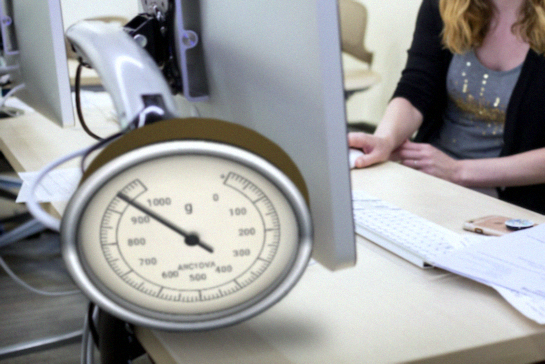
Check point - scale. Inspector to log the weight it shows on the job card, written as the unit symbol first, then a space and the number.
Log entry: g 950
